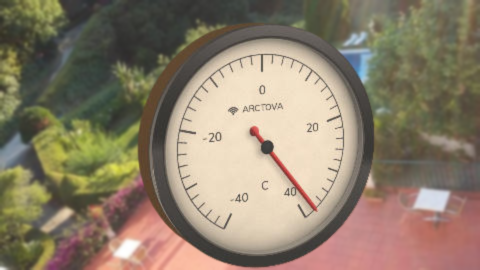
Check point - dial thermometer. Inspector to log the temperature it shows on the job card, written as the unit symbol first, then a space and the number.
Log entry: °C 38
